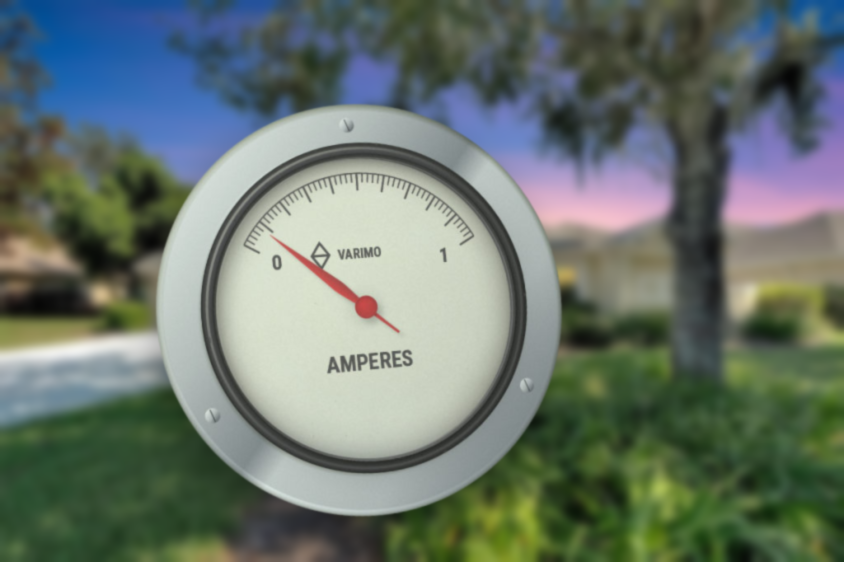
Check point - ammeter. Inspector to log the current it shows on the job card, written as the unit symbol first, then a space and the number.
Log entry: A 0.08
